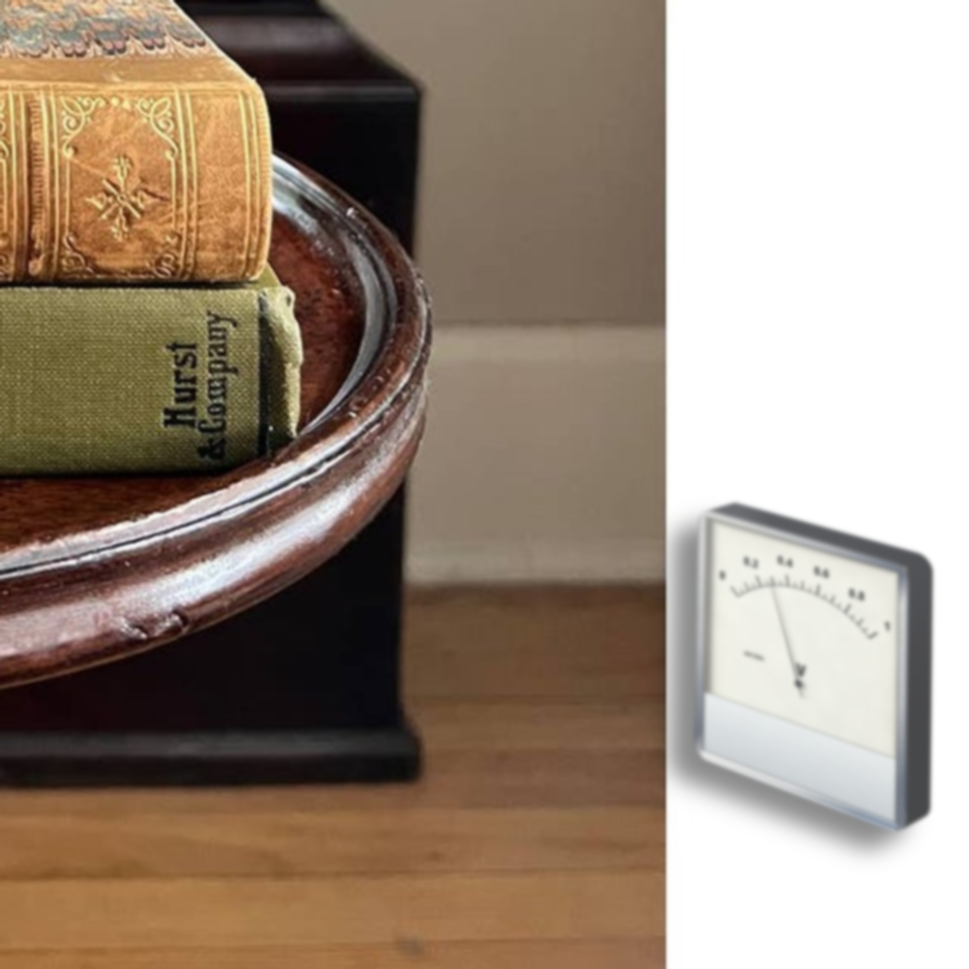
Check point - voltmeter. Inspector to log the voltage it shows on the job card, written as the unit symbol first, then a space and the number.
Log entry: V 0.3
